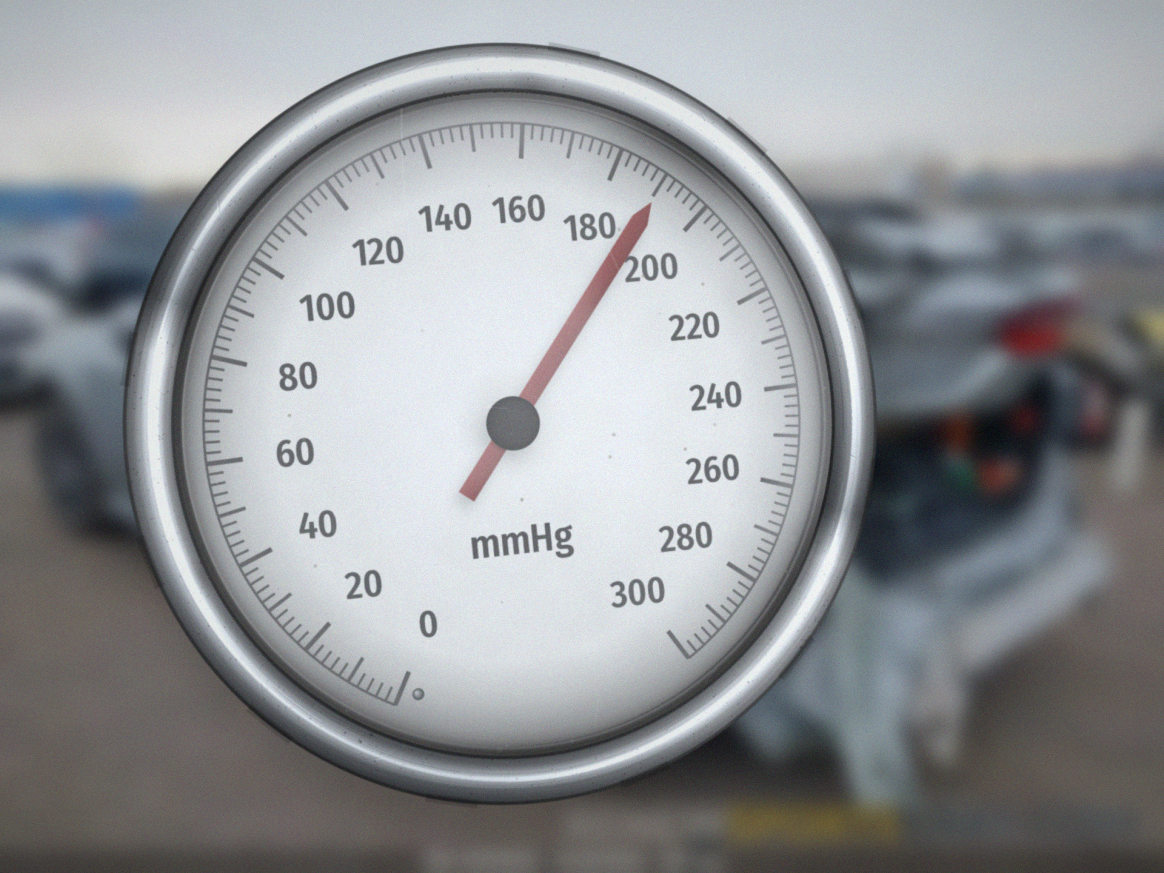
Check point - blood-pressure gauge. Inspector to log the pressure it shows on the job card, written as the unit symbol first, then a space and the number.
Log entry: mmHg 190
